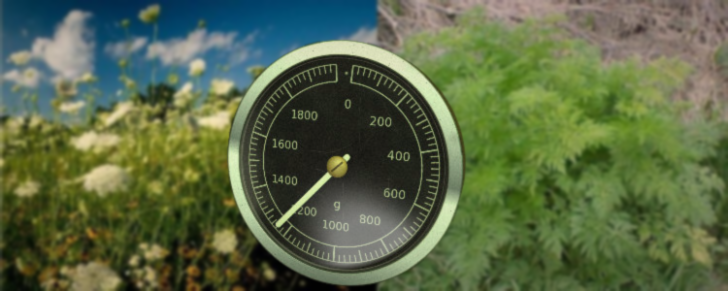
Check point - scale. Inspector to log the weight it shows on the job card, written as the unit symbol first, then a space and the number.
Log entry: g 1240
